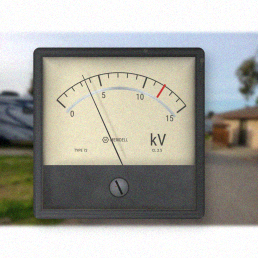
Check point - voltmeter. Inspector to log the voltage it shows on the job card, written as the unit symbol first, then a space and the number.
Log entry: kV 3.5
